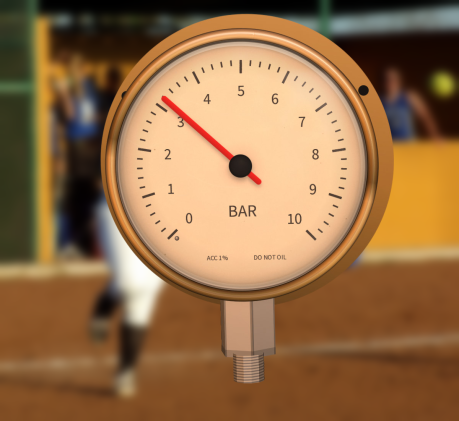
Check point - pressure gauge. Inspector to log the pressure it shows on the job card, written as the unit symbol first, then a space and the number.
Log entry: bar 3.2
